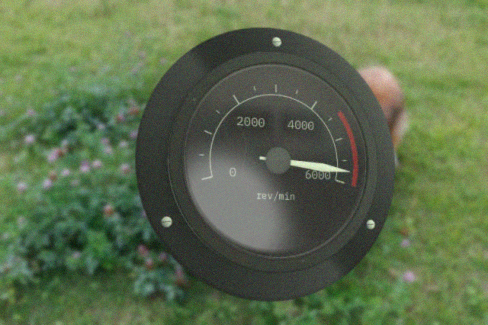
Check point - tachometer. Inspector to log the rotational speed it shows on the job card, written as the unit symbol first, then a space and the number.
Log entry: rpm 5750
